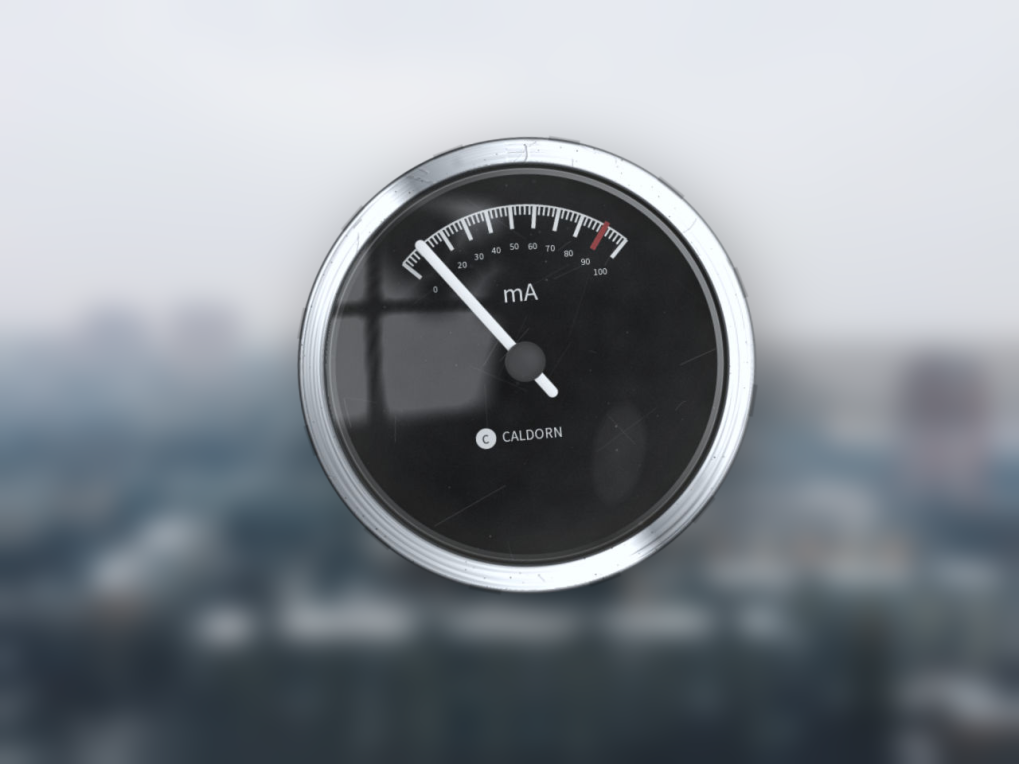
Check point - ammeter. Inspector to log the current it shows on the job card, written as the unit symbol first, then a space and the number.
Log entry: mA 10
